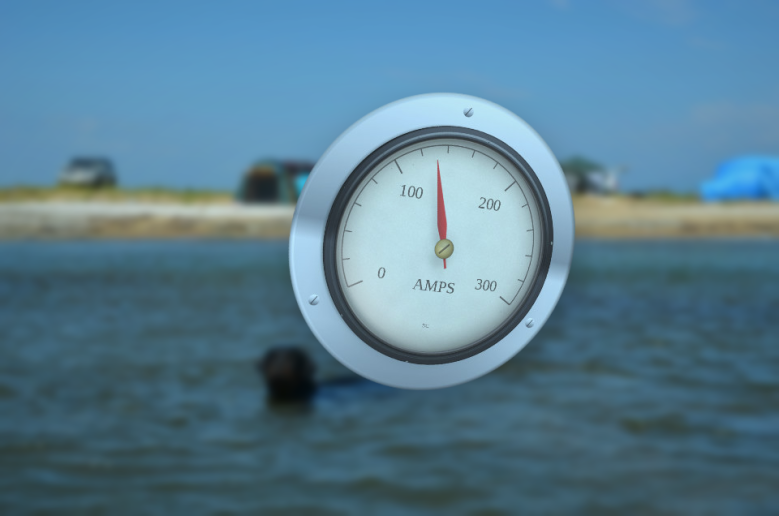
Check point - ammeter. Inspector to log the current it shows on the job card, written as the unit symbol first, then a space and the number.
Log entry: A 130
